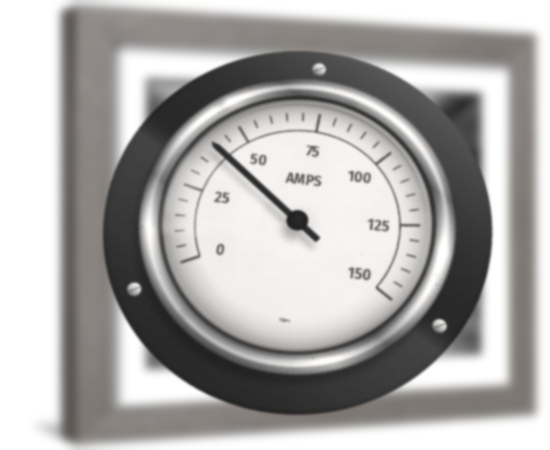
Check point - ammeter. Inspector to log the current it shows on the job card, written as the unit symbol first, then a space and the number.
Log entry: A 40
